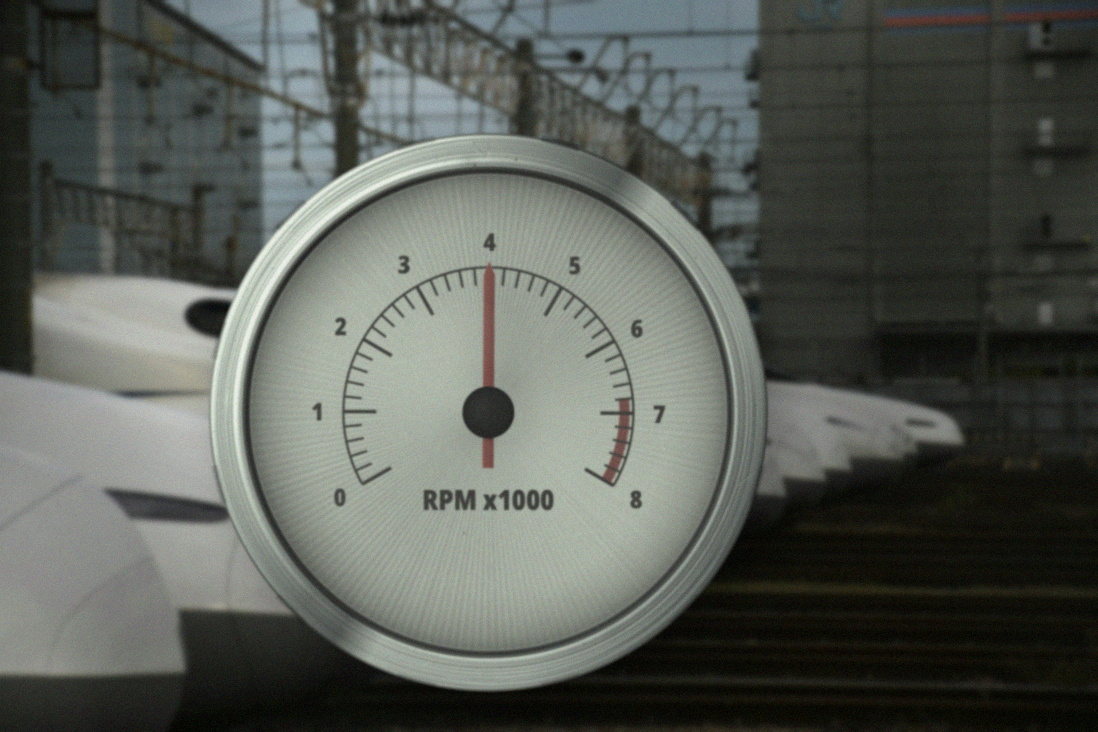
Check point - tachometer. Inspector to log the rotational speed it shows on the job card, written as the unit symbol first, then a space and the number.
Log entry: rpm 4000
